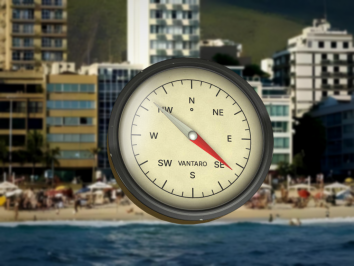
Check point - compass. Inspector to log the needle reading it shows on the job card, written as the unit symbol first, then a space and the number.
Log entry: ° 130
